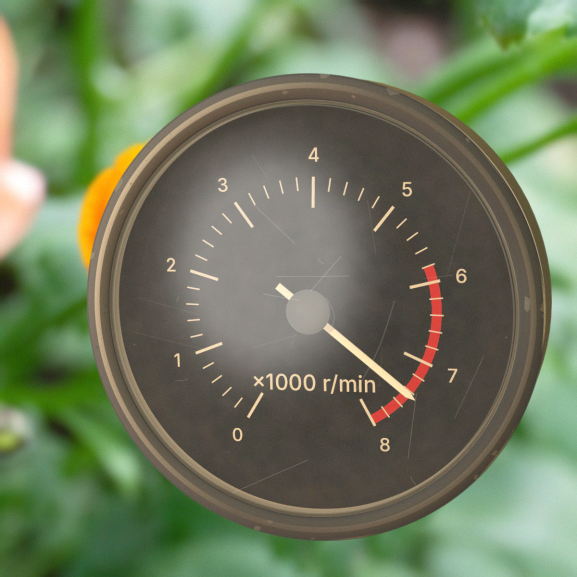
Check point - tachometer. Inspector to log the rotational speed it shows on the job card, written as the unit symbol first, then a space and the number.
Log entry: rpm 7400
